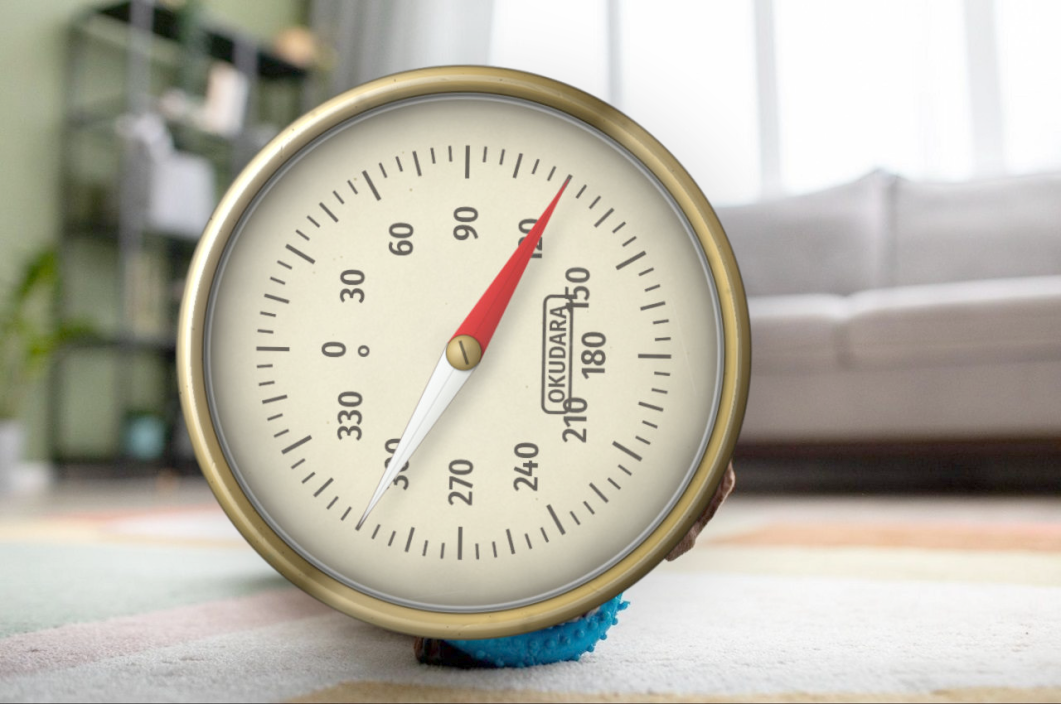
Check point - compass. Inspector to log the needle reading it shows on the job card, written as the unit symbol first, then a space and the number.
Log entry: ° 120
